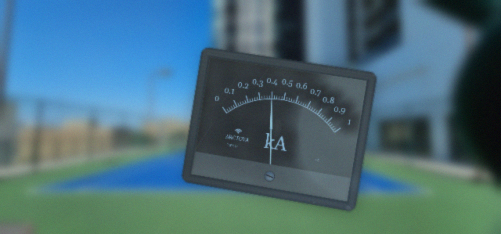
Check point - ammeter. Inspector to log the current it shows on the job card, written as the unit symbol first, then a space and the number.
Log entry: kA 0.4
